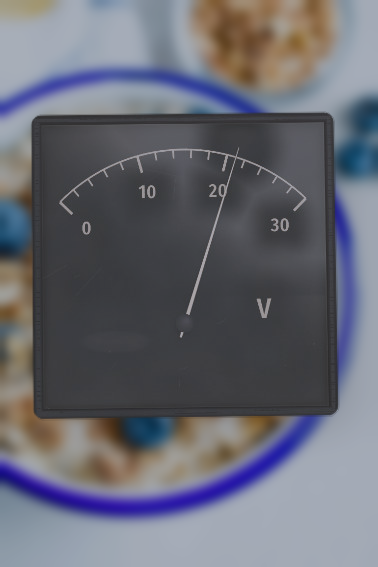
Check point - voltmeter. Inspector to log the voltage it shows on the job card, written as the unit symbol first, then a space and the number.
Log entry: V 21
